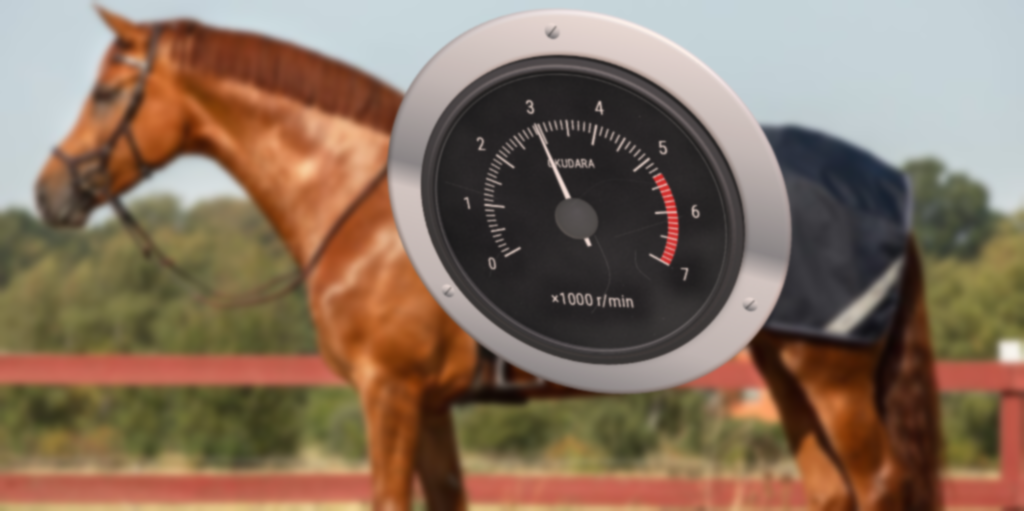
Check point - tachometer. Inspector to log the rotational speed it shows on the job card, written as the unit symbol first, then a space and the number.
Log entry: rpm 3000
